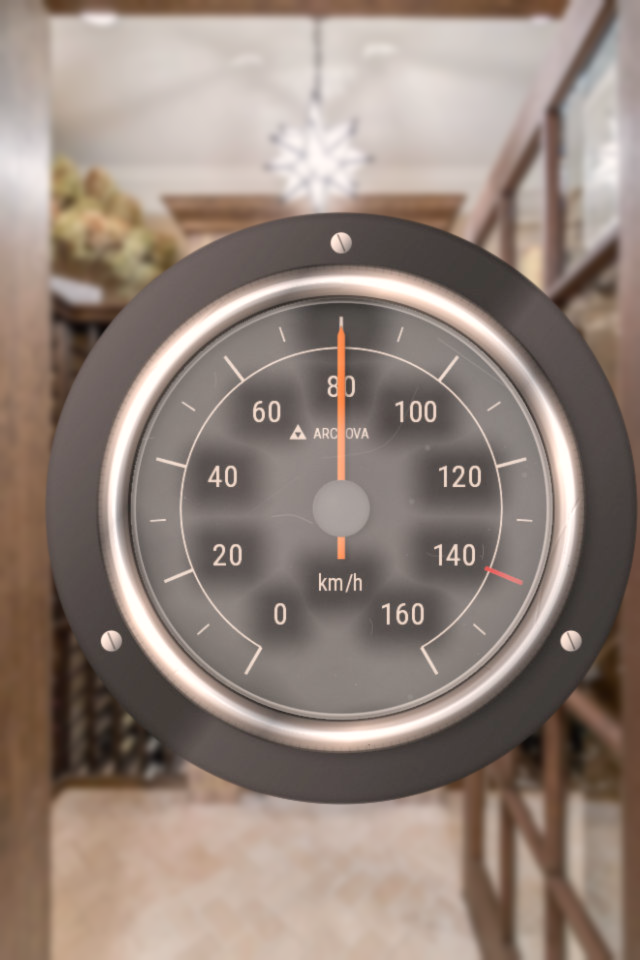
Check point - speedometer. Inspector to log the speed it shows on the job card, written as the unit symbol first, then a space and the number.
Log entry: km/h 80
